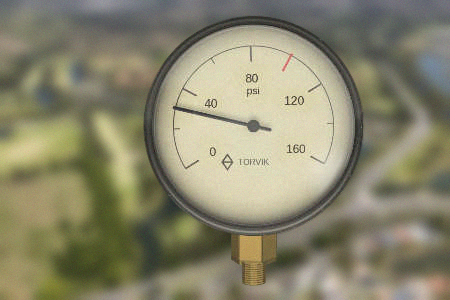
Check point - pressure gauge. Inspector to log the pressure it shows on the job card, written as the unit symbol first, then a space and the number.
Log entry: psi 30
